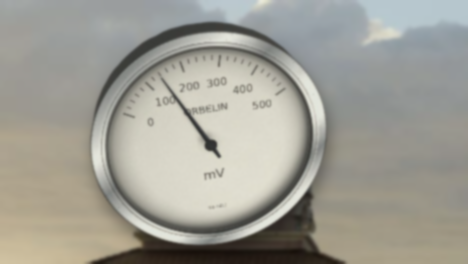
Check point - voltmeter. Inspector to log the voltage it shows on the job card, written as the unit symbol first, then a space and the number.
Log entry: mV 140
